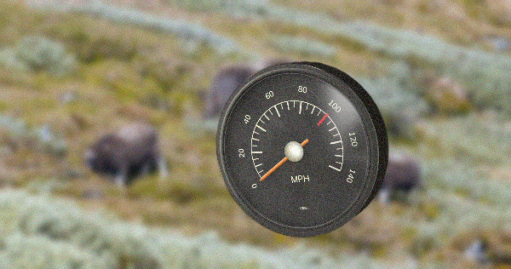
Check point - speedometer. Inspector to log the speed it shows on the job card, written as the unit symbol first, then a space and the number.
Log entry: mph 0
